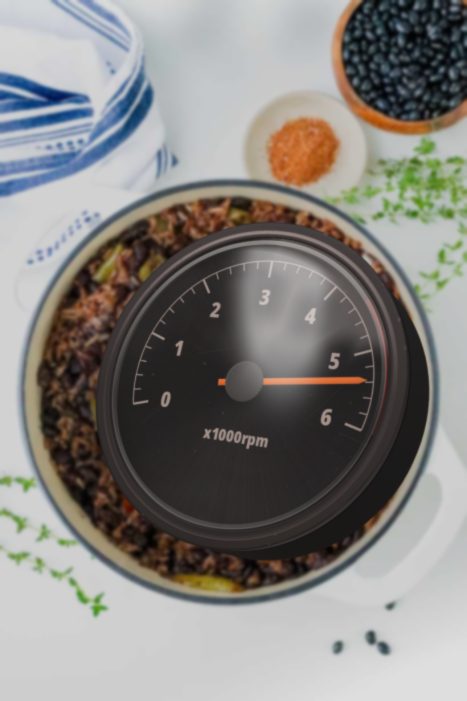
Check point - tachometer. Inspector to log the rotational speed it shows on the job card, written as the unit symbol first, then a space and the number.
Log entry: rpm 5400
